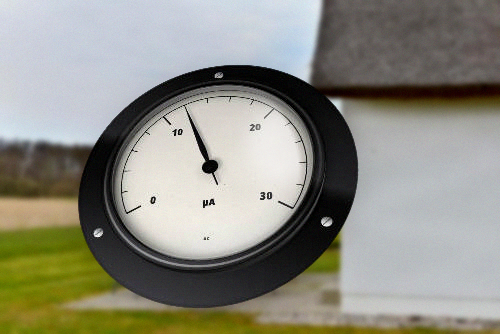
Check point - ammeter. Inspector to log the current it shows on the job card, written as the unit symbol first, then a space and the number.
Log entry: µA 12
